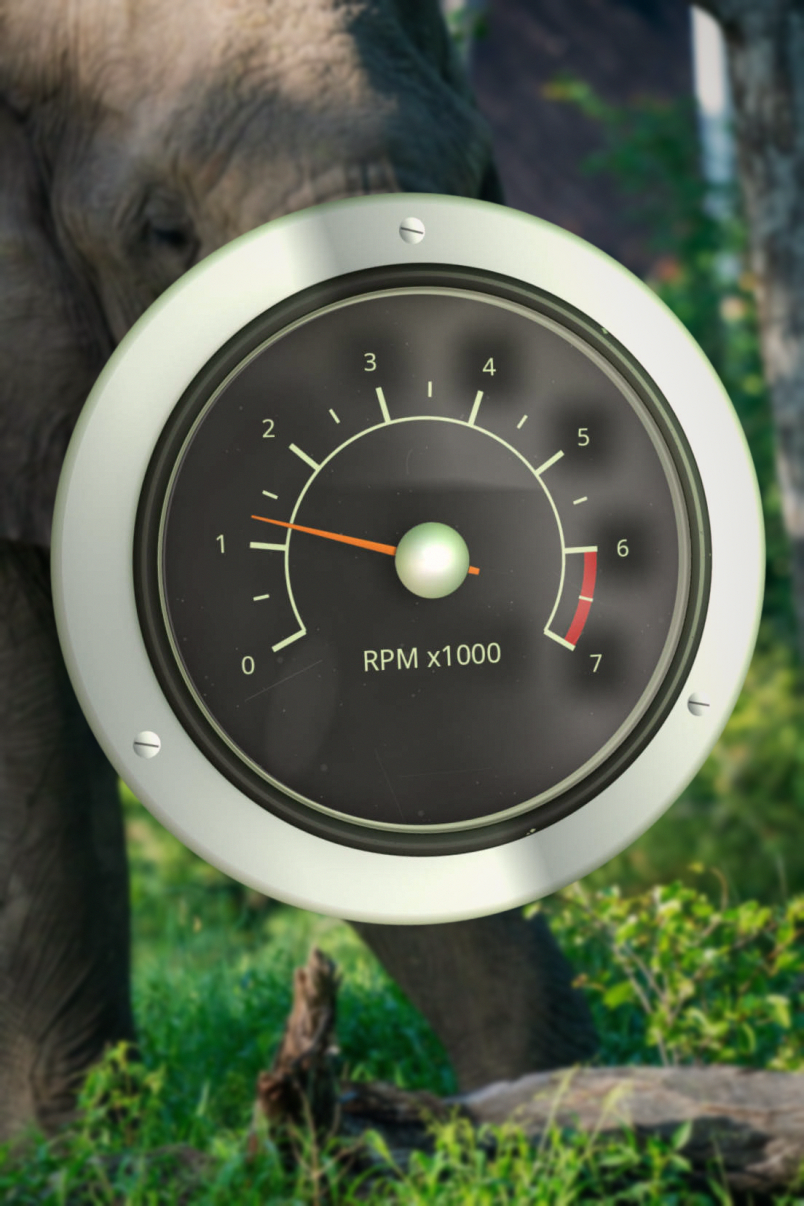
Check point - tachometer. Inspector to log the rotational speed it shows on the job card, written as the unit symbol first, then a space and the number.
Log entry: rpm 1250
